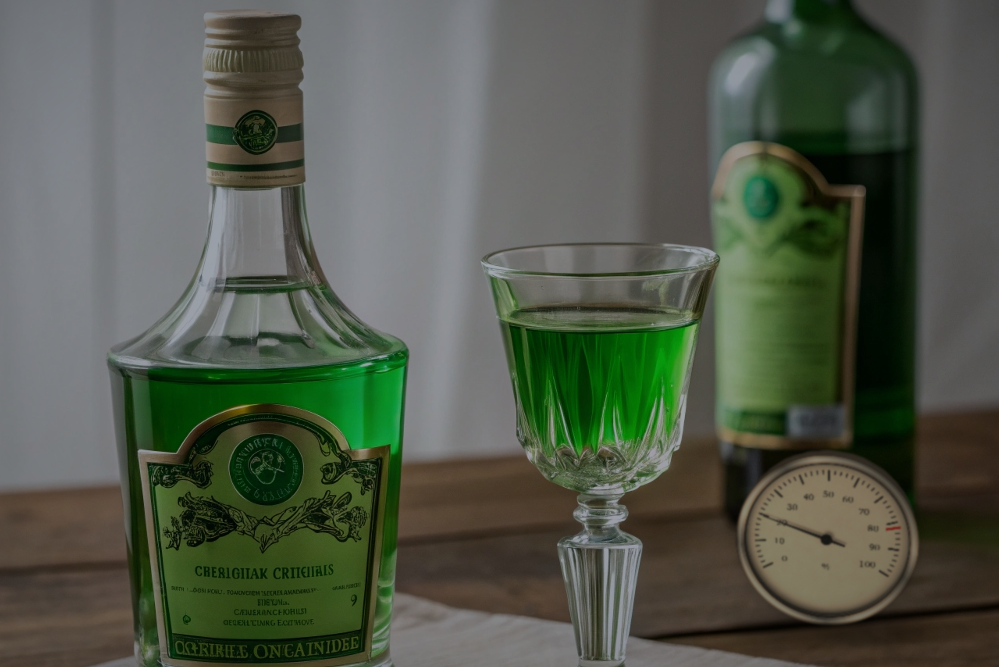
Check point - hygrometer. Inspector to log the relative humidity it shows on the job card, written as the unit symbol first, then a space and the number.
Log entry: % 20
